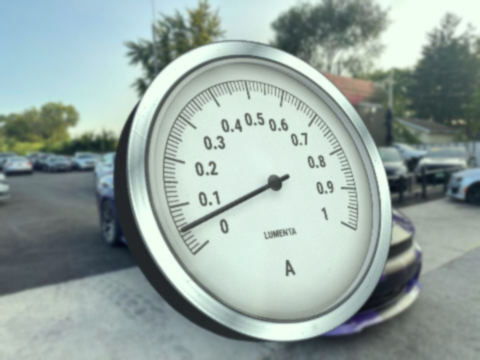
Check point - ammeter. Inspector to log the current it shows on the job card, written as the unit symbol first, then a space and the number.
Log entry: A 0.05
